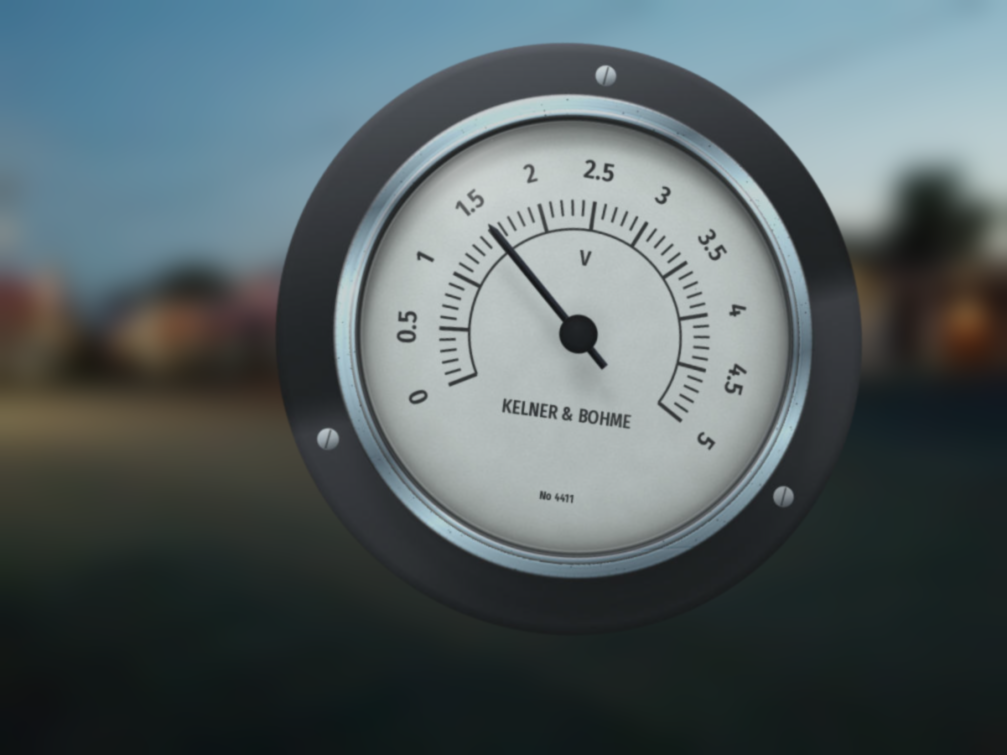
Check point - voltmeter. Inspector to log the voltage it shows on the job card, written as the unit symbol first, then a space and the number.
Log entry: V 1.5
